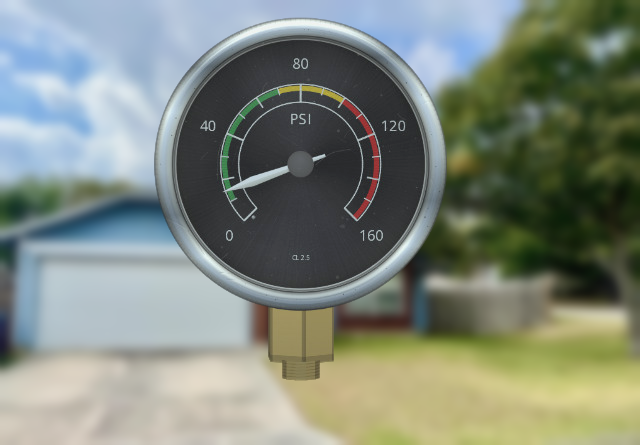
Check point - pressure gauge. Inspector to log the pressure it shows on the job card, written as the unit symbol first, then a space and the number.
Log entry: psi 15
